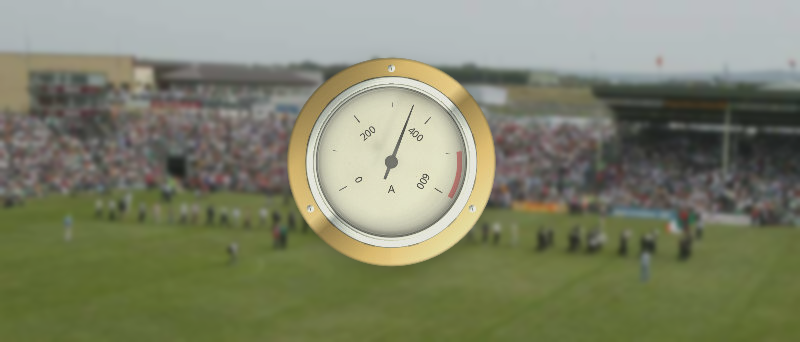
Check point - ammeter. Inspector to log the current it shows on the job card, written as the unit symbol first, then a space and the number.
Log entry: A 350
